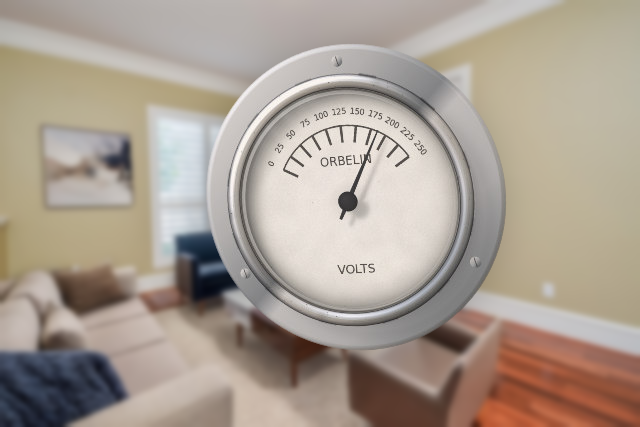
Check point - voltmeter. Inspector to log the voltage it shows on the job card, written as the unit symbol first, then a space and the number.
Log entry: V 187.5
